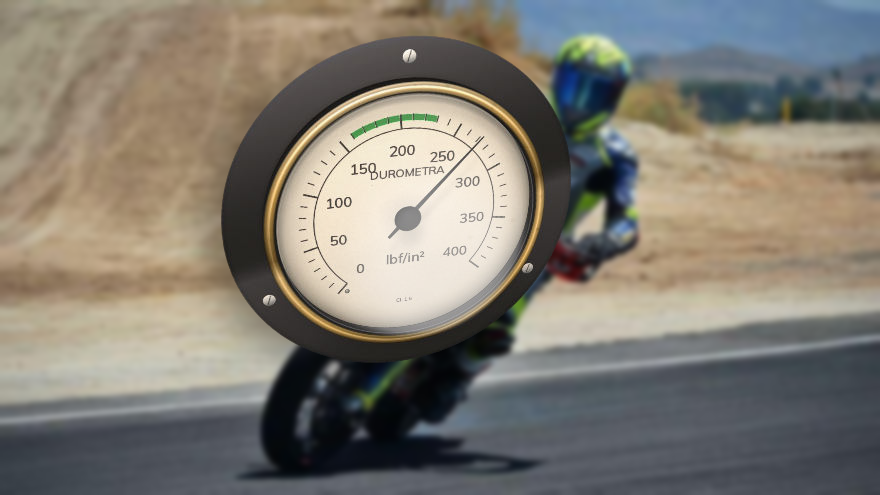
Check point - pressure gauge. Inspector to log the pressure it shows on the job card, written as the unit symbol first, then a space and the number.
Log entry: psi 270
